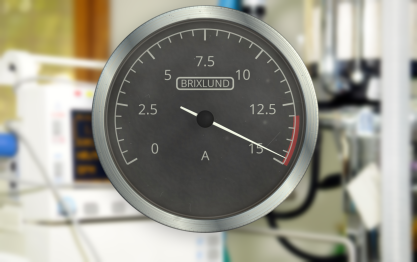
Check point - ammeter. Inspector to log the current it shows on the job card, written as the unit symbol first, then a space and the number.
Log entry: A 14.75
